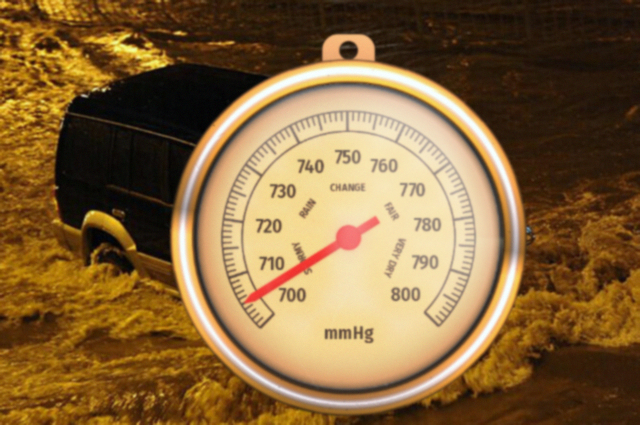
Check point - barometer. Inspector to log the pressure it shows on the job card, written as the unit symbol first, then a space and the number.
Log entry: mmHg 705
